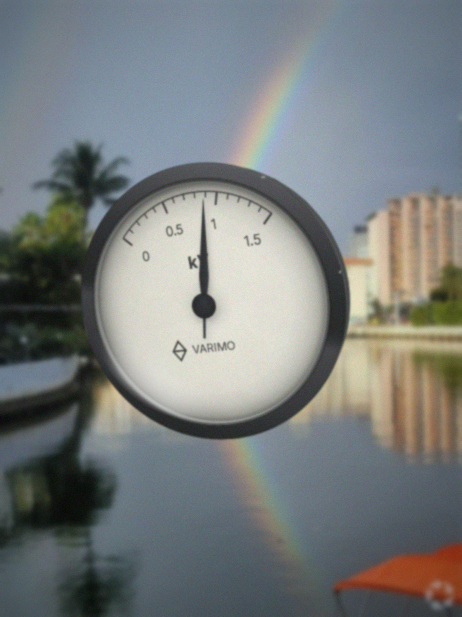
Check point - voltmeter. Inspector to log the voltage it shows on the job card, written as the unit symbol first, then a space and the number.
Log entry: kV 0.9
